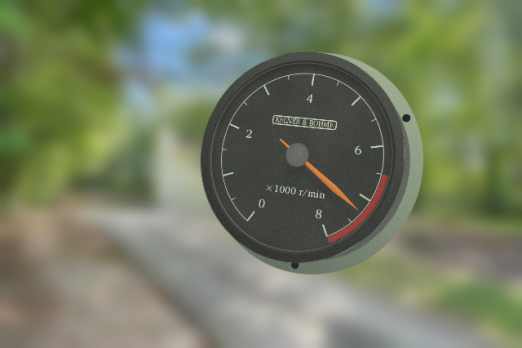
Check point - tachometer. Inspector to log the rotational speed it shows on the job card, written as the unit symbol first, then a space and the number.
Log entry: rpm 7250
